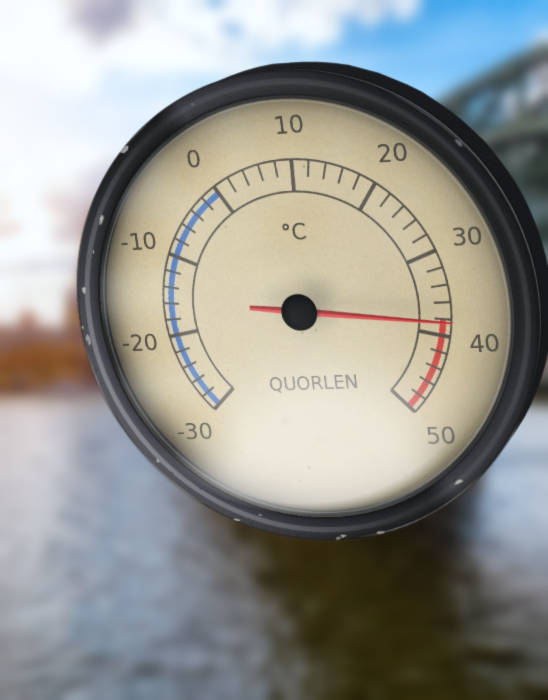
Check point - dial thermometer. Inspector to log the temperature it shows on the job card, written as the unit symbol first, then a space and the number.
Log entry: °C 38
